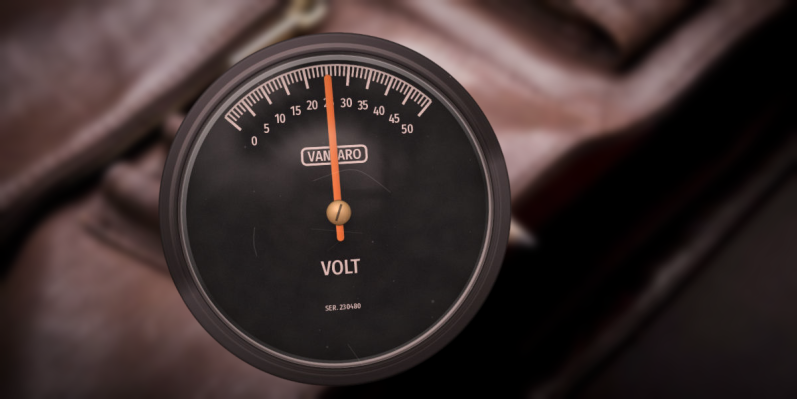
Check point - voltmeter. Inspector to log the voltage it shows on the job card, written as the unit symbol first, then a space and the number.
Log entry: V 25
